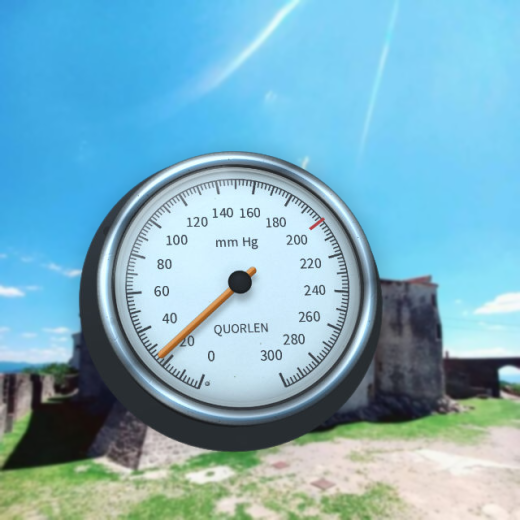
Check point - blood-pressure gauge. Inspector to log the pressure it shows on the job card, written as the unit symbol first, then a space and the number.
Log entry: mmHg 24
